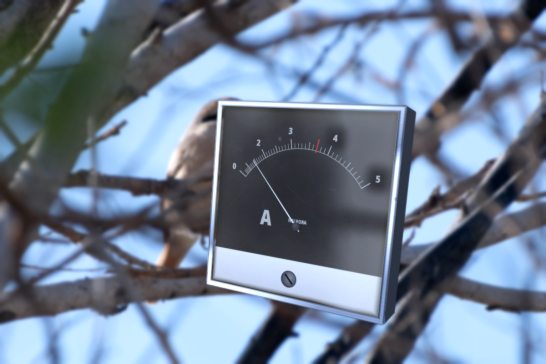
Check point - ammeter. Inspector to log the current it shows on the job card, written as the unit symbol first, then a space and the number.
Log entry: A 1.5
